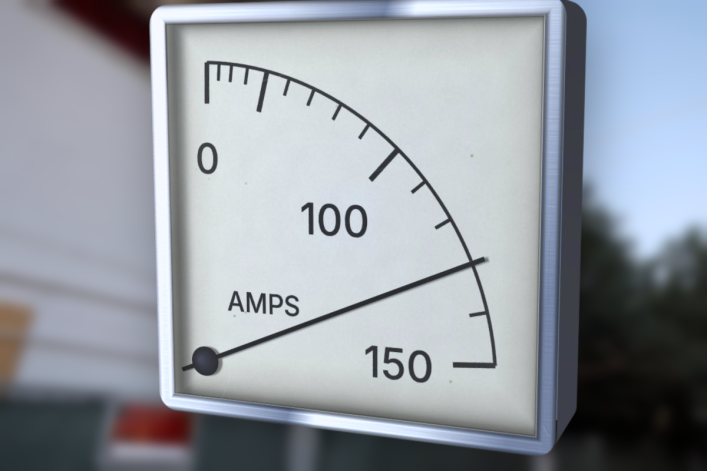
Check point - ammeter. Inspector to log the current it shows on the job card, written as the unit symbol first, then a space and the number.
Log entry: A 130
